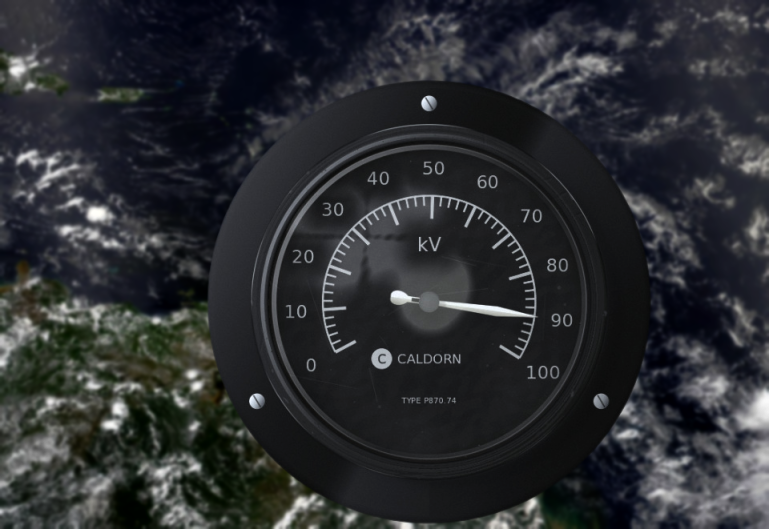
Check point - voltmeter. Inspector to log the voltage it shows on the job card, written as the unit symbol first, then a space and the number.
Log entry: kV 90
